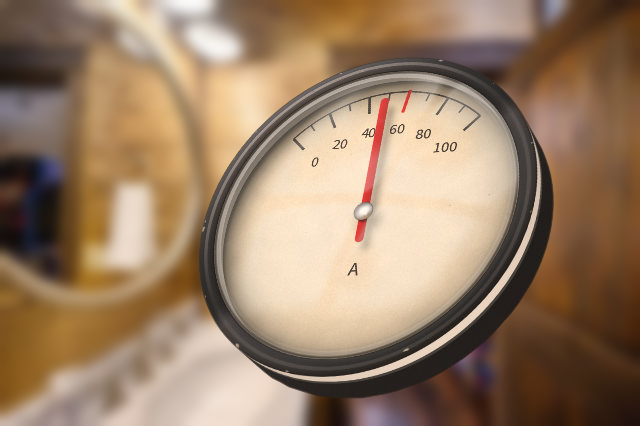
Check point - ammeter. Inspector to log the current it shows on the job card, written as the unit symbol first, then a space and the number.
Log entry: A 50
